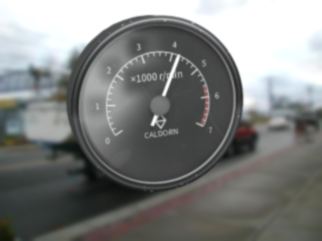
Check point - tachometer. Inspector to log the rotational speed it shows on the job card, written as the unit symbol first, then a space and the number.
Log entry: rpm 4200
